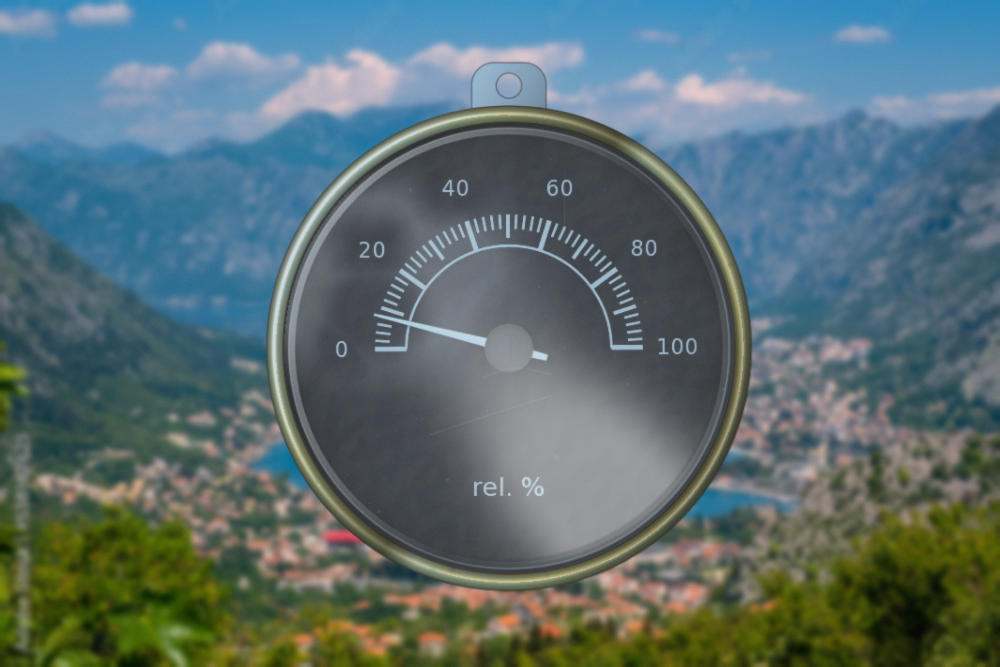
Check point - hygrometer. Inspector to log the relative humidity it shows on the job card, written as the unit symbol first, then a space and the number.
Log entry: % 8
